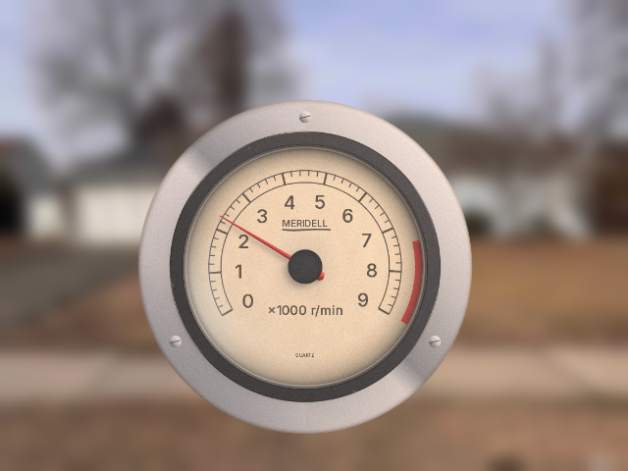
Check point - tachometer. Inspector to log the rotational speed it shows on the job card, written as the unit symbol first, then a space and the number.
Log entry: rpm 2300
